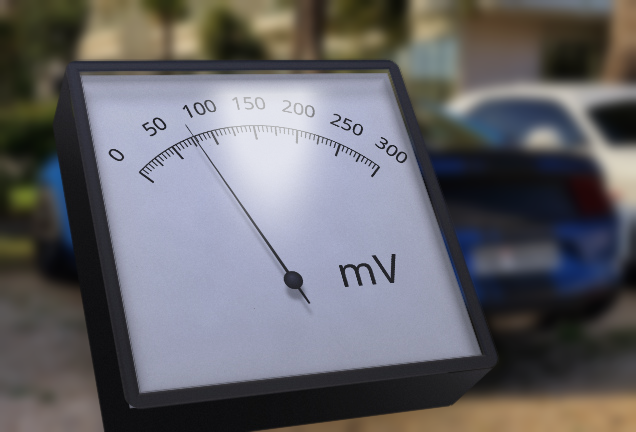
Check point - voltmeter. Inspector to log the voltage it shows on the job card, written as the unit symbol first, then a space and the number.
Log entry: mV 75
